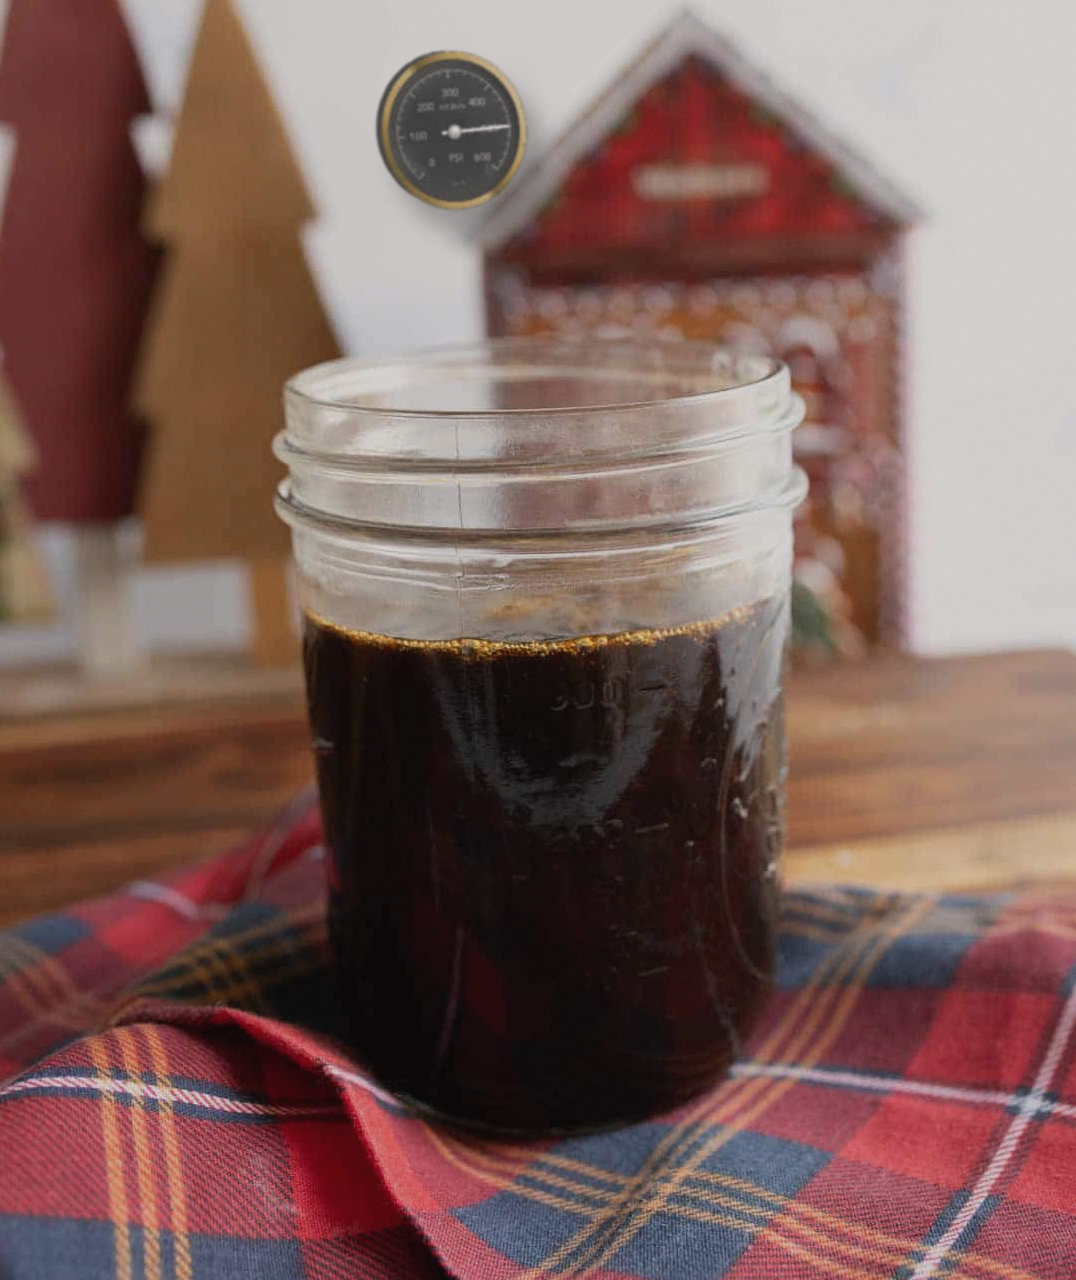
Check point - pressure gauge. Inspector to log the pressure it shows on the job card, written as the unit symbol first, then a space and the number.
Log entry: psi 500
